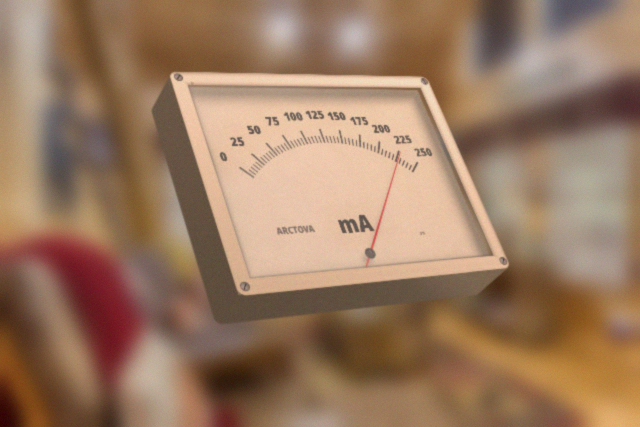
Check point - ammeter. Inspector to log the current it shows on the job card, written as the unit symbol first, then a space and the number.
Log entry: mA 225
